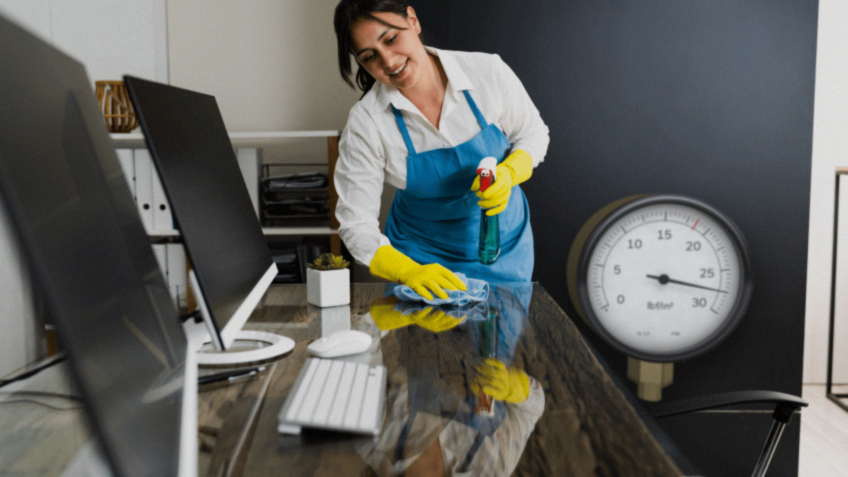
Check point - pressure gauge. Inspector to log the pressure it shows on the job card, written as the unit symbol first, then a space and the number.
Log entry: psi 27.5
